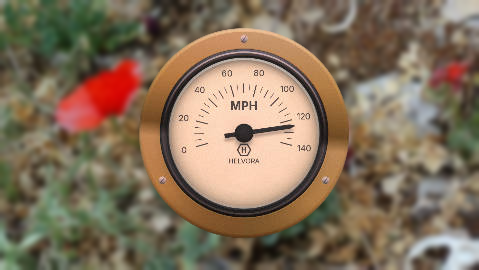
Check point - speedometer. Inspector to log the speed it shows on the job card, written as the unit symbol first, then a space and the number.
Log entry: mph 125
